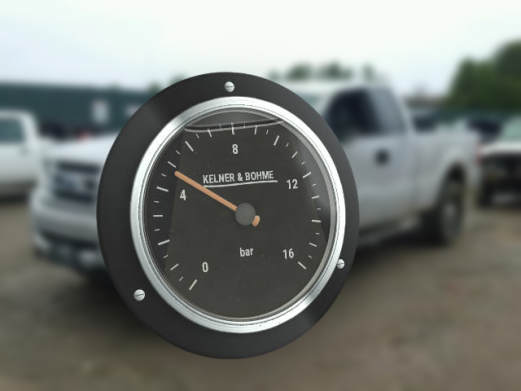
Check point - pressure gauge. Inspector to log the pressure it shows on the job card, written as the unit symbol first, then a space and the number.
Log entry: bar 4.75
